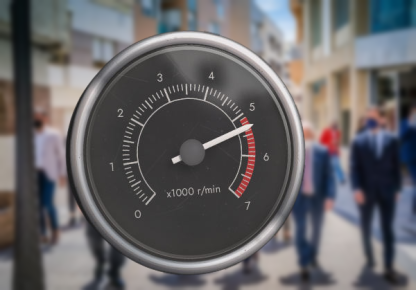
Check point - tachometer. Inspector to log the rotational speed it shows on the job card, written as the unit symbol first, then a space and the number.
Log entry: rpm 5300
